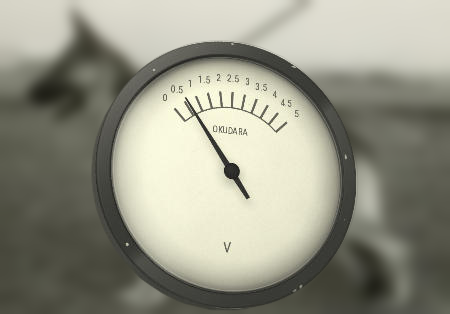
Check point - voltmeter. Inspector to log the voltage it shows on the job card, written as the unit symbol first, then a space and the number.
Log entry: V 0.5
